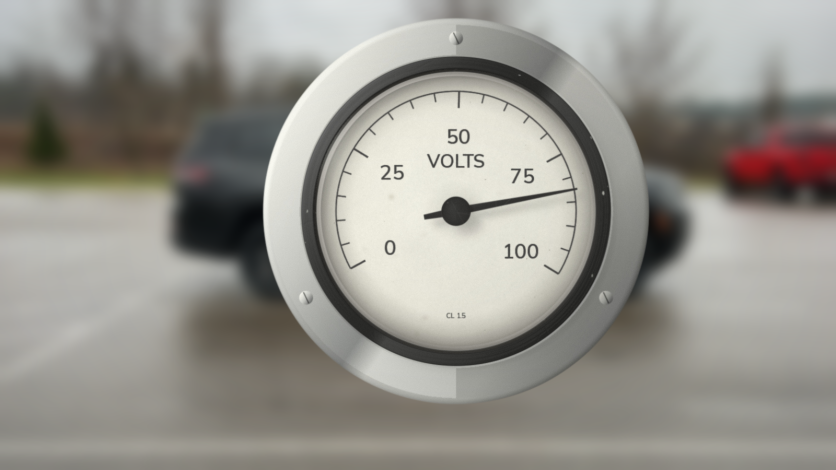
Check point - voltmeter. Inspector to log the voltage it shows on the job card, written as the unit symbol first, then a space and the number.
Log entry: V 82.5
